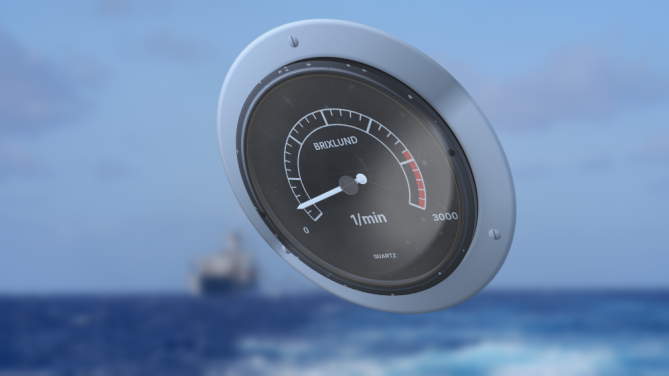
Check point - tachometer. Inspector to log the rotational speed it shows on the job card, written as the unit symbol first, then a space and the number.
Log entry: rpm 200
